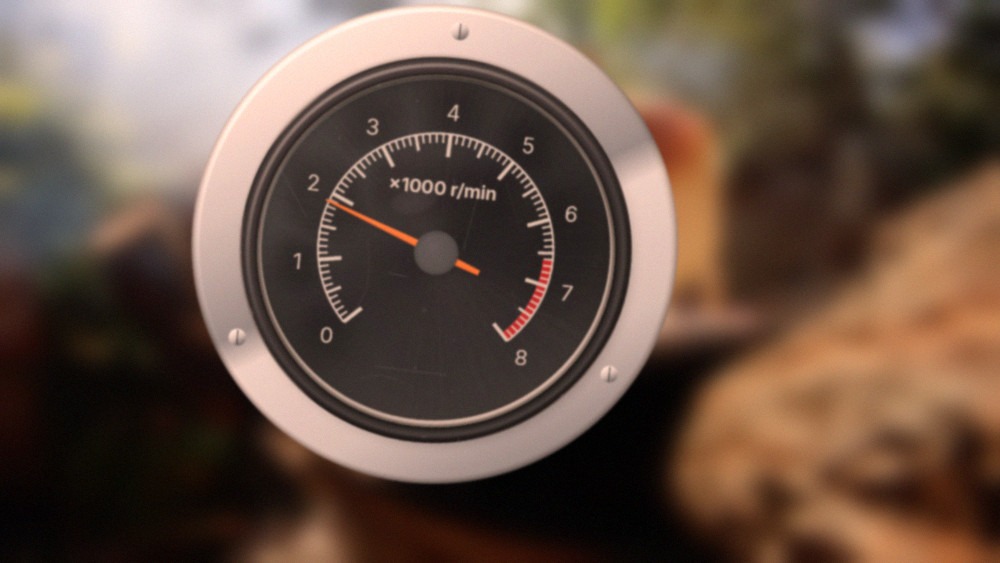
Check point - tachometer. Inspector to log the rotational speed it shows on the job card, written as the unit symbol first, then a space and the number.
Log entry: rpm 1900
